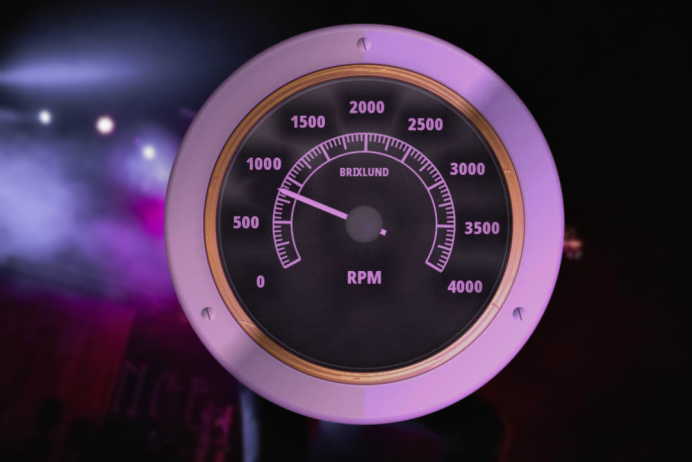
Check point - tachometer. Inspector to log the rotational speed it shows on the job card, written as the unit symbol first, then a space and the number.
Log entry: rpm 850
